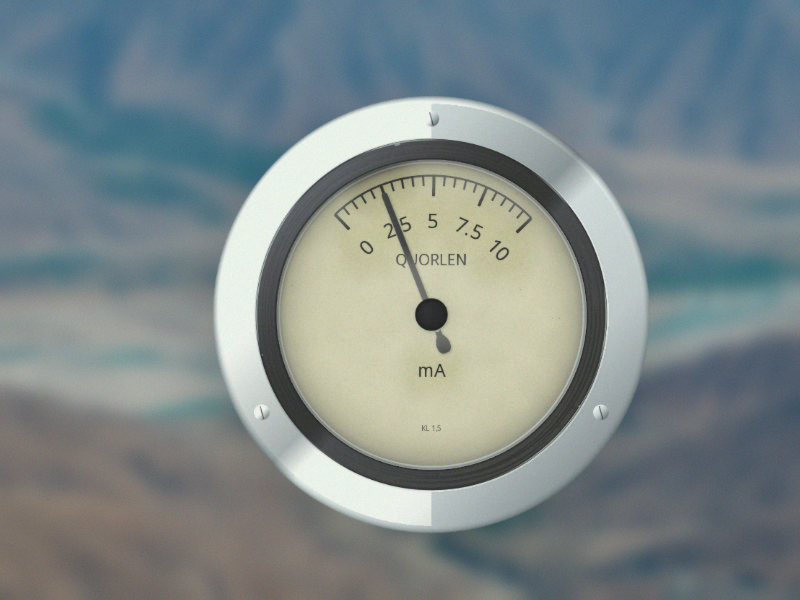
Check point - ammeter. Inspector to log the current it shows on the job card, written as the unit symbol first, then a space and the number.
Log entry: mA 2.5
